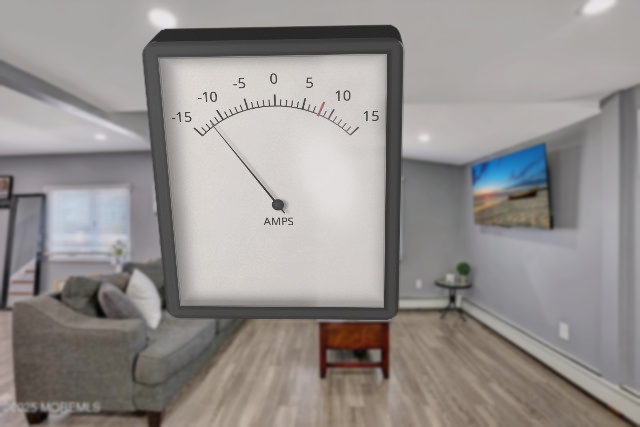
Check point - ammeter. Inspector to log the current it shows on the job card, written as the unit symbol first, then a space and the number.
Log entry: A -12
